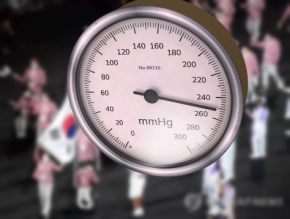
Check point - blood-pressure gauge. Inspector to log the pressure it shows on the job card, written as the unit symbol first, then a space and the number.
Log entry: mmHg 250
